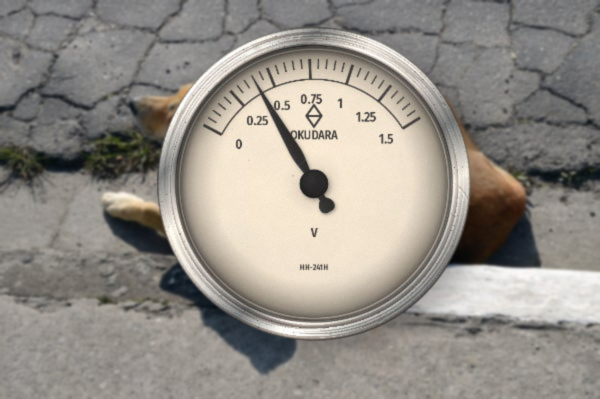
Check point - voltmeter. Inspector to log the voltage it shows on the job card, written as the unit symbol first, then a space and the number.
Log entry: V 0.4
